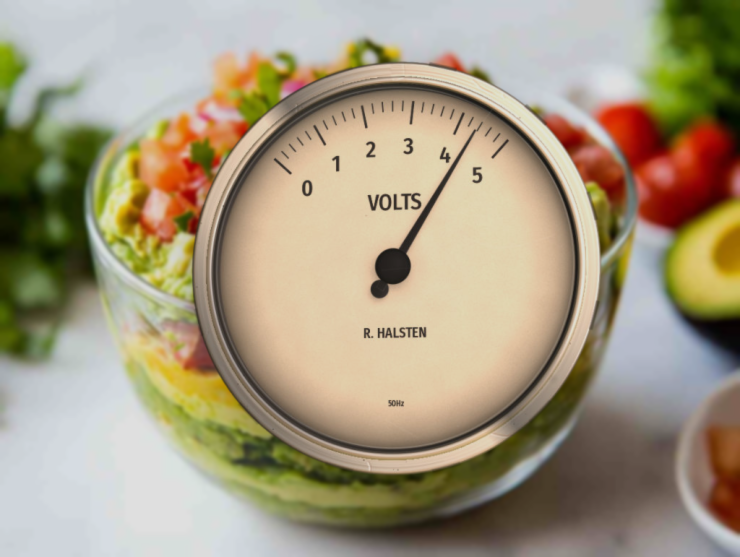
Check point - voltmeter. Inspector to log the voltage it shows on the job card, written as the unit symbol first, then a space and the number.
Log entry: V 4.4
